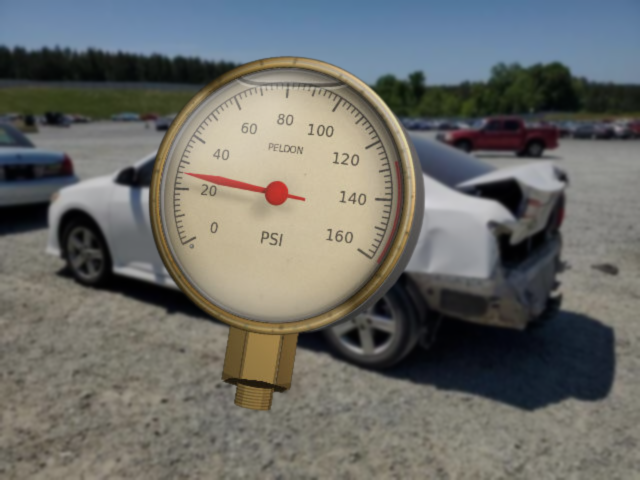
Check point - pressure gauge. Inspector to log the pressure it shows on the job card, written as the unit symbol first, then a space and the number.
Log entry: psi 26
